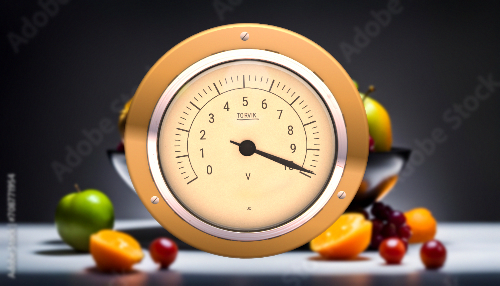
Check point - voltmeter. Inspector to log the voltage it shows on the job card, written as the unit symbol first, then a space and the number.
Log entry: V 9.8
